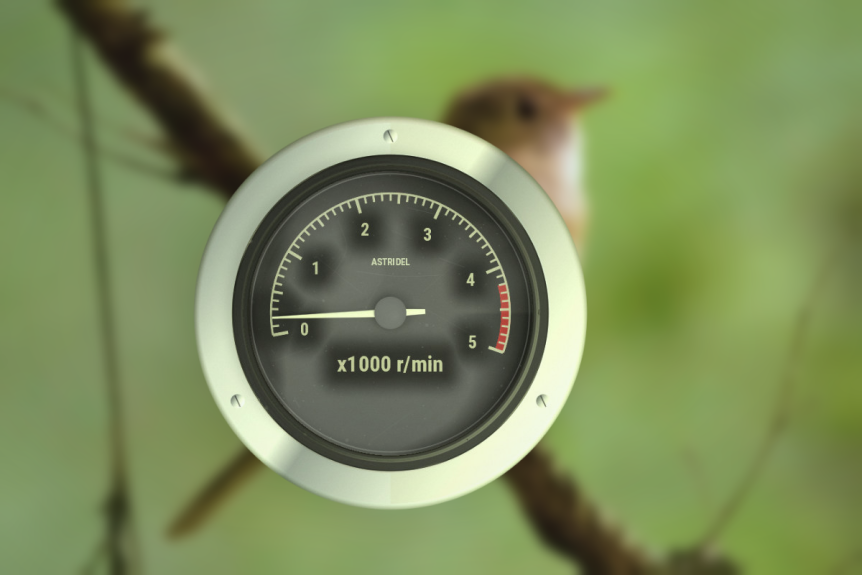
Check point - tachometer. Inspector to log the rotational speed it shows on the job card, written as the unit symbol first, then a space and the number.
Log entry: rpm 200
